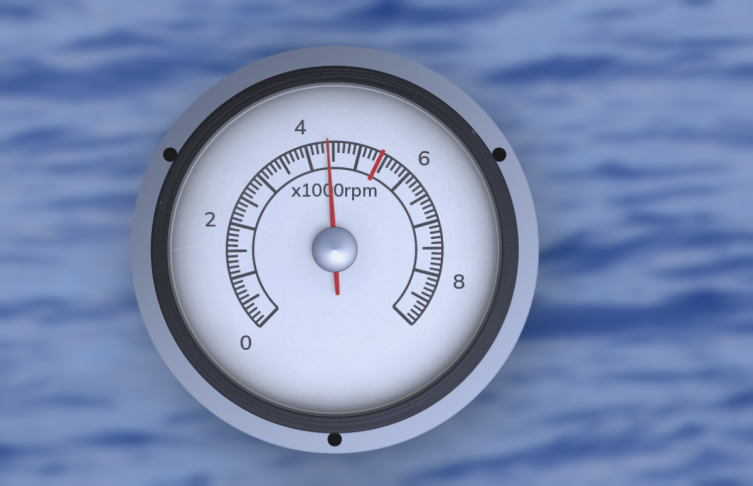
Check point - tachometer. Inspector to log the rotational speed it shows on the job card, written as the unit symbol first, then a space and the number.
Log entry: rpm 4400
